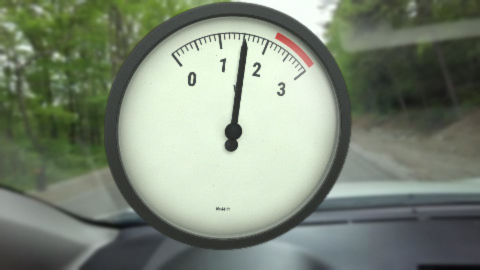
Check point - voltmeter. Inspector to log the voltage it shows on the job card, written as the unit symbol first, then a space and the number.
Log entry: V 1.5
